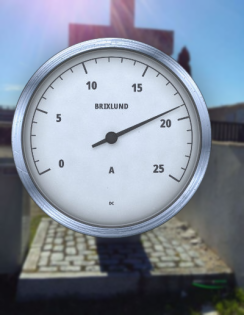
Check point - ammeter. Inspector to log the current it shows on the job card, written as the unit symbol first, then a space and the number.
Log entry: A 19
